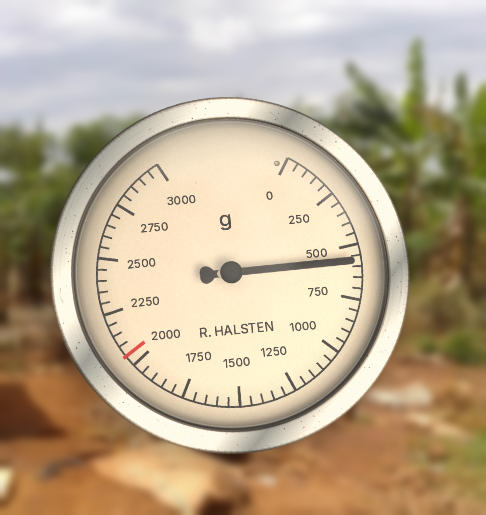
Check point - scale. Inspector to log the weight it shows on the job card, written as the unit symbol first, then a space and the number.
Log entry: g 575
